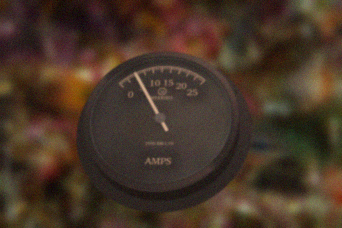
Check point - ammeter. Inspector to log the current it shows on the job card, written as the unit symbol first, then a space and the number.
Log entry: A 5
